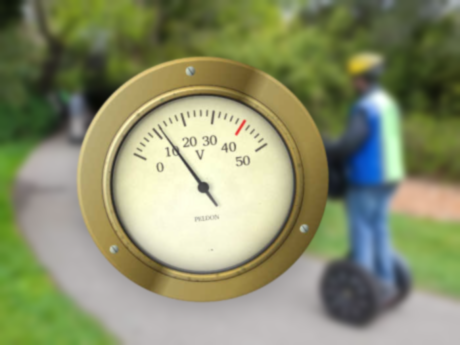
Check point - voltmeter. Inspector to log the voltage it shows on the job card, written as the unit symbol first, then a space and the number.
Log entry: V 12
